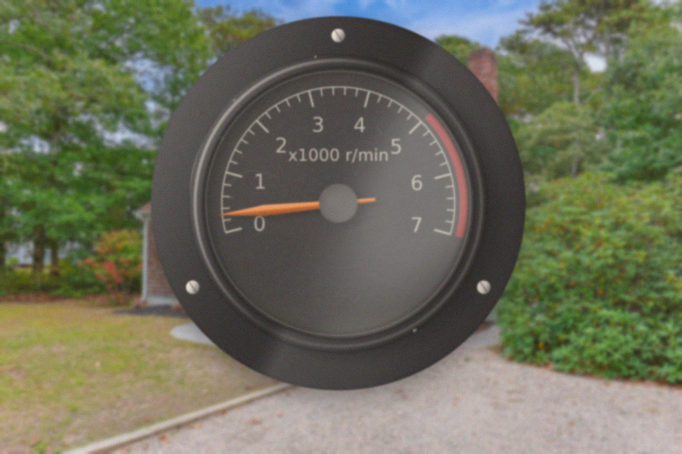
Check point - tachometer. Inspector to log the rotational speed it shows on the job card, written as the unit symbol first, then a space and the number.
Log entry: rpm 300
